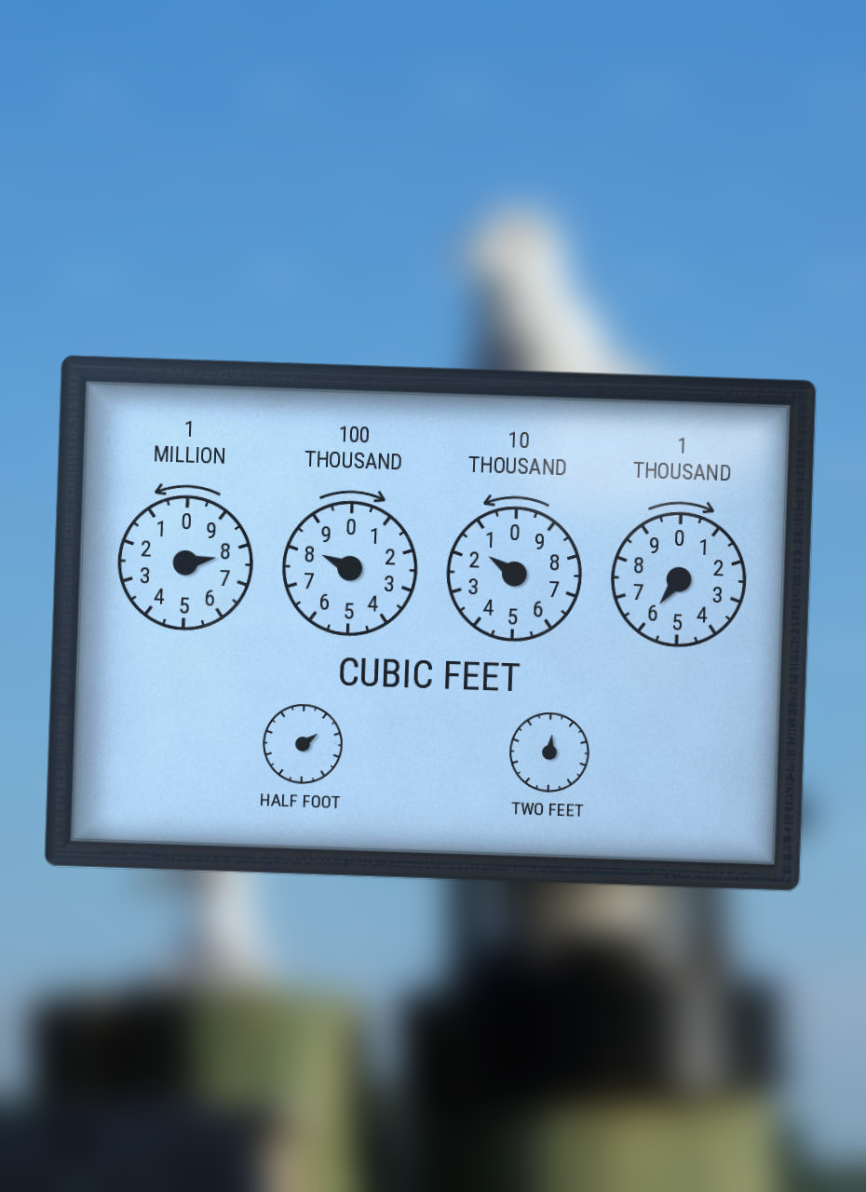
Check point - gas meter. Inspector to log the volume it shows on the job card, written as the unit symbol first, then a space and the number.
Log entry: ft³ 781600
